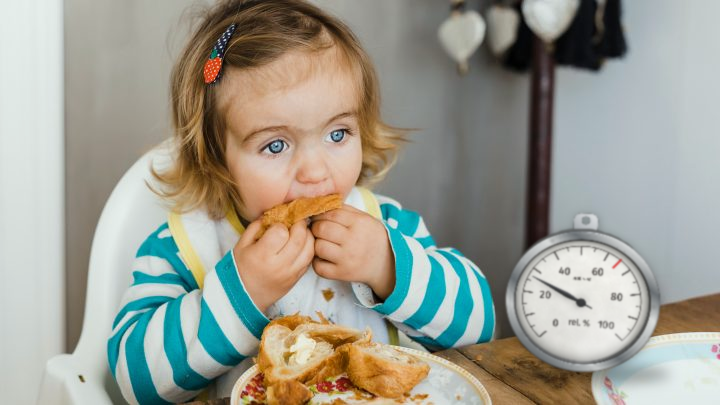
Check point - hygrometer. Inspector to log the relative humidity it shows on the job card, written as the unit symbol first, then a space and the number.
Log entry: % 27.5
